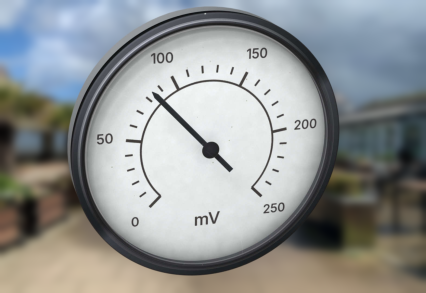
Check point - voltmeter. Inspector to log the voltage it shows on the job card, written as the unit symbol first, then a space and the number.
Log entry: mV 85
